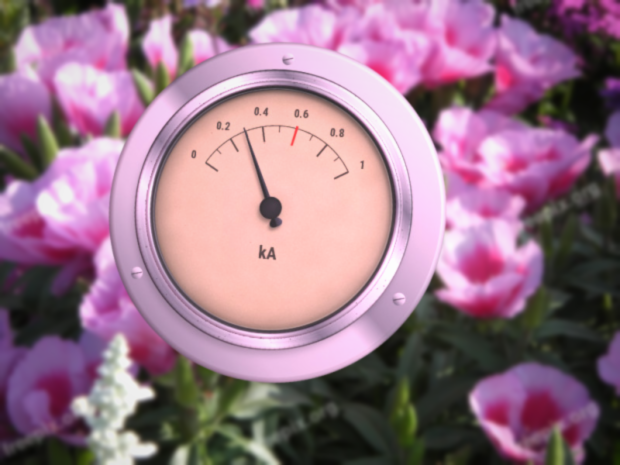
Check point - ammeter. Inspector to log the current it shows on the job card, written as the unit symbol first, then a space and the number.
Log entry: kA 0.3
